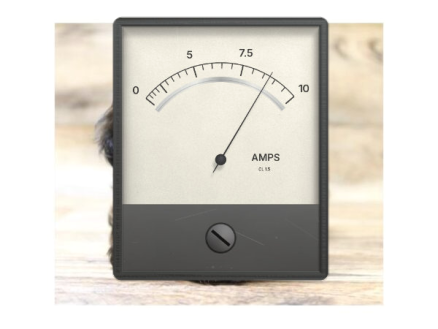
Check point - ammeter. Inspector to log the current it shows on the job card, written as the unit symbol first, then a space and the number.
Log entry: A 8.75
